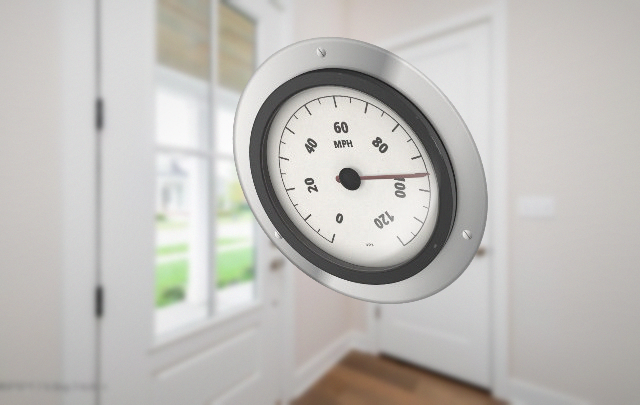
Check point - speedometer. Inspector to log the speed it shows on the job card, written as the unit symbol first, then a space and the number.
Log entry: mph 95
